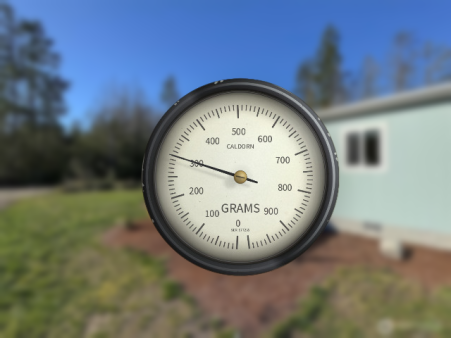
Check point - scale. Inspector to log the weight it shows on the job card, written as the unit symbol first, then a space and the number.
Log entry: g 300
